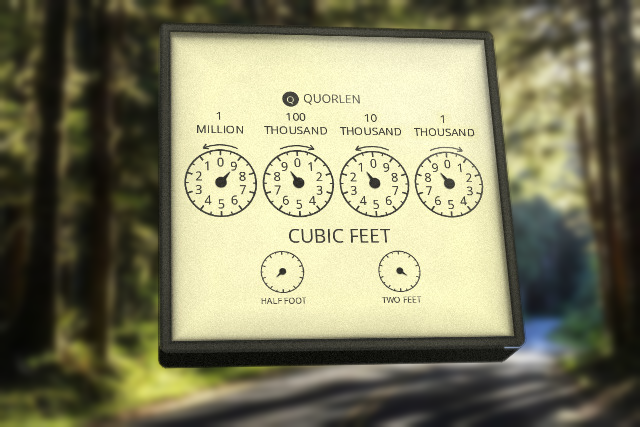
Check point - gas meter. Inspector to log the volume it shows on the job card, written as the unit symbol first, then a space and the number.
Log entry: ft³ 890900
